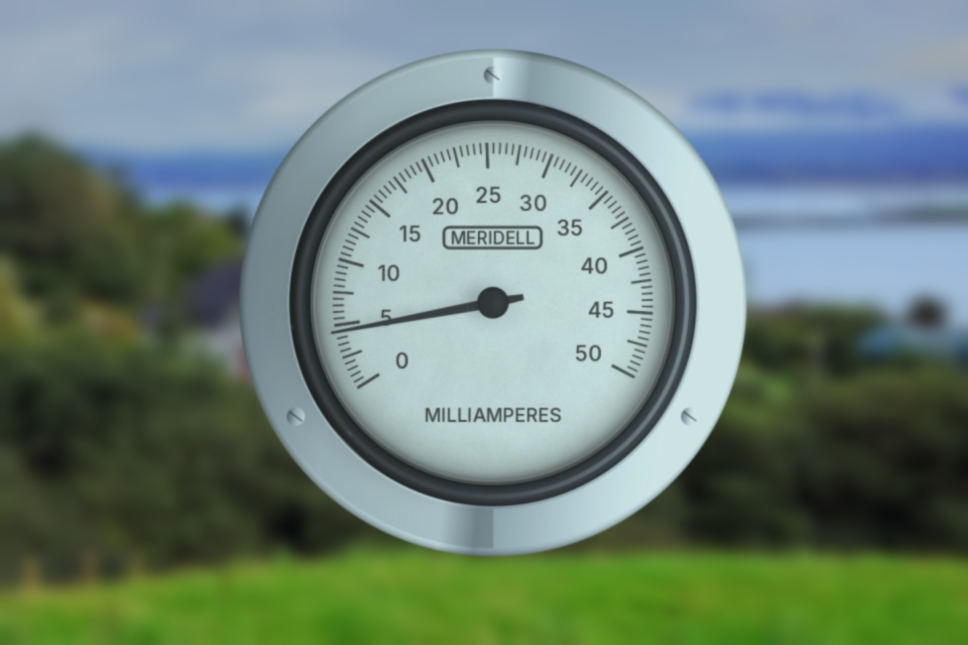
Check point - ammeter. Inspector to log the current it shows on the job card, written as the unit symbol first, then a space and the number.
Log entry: mA 4.5
